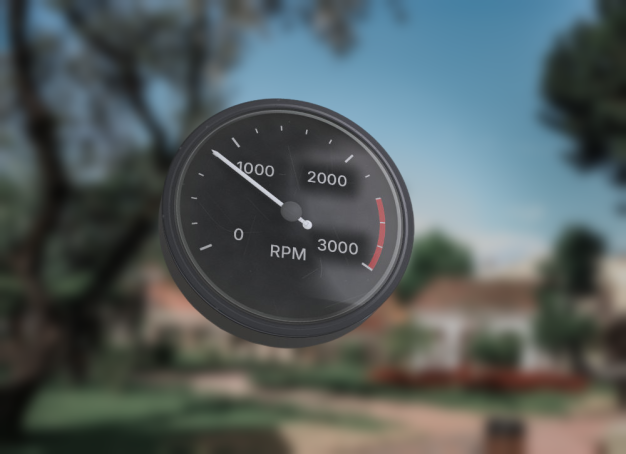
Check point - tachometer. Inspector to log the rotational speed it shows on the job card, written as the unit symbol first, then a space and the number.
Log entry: rpm 800
